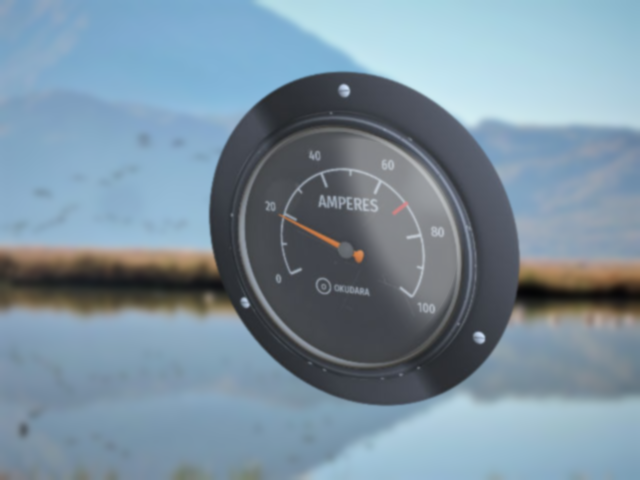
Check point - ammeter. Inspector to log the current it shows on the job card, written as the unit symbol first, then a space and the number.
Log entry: A 20
